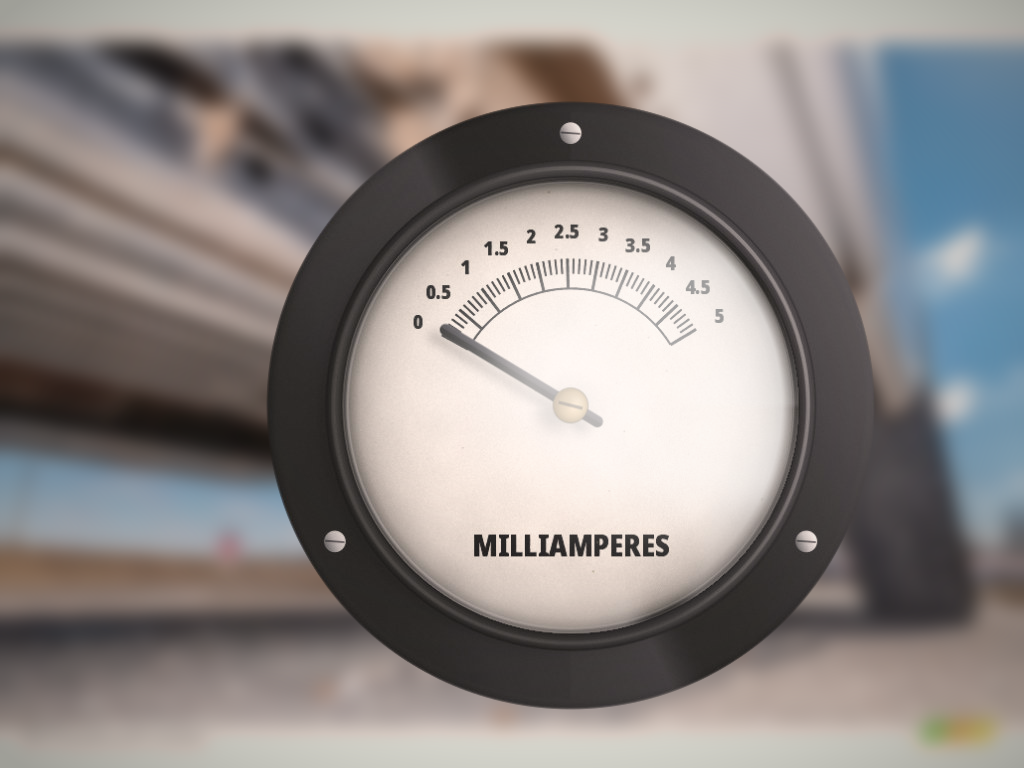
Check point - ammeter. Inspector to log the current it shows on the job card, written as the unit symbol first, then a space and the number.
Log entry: mA 0.1
